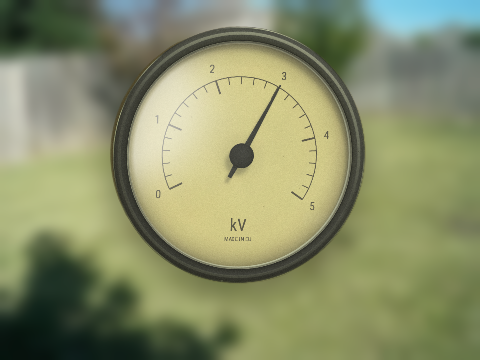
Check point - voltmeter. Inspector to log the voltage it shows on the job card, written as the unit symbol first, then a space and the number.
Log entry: kV 3
